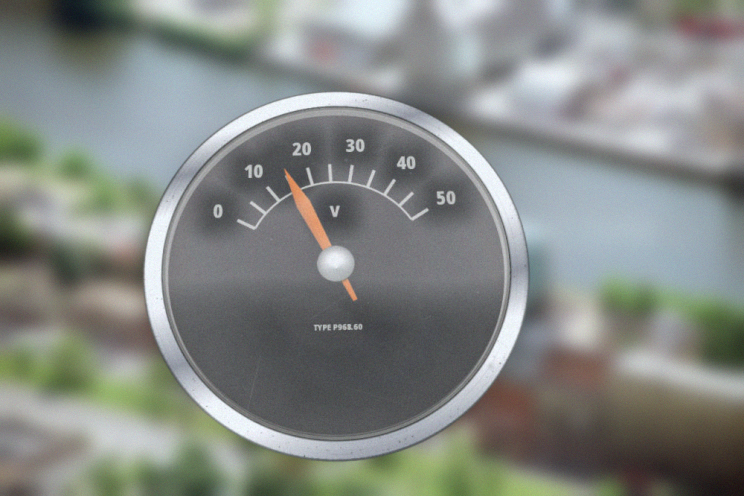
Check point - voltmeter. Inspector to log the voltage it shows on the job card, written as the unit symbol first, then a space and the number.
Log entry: V 15
